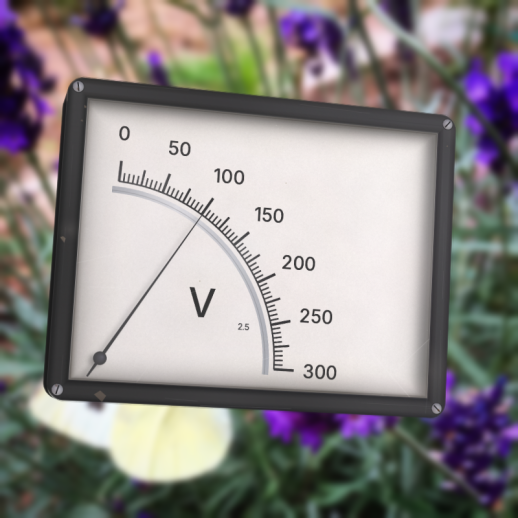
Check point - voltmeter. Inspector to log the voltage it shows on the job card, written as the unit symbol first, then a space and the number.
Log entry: V 100
